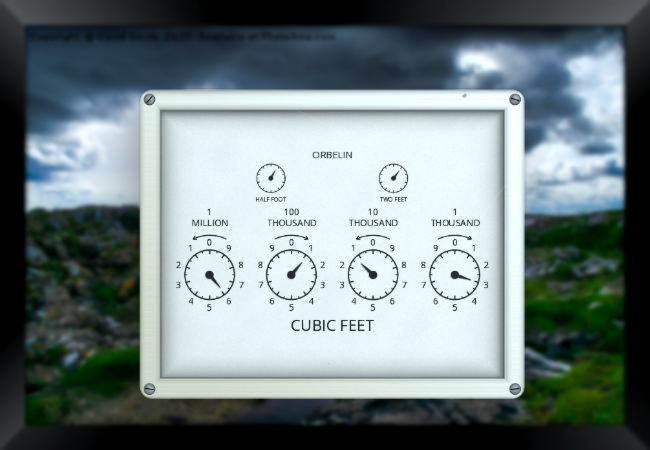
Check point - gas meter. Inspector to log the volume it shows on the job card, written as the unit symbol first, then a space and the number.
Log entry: ft³ 611300
